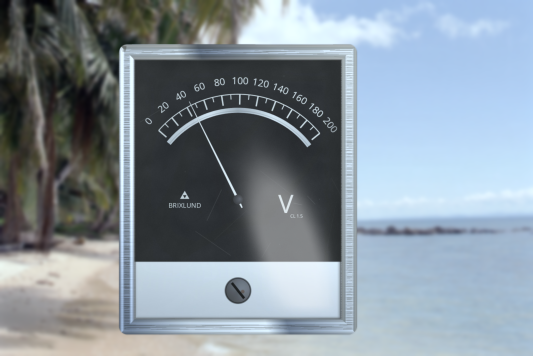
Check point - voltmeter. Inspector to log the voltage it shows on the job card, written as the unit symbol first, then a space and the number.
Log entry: V 45
